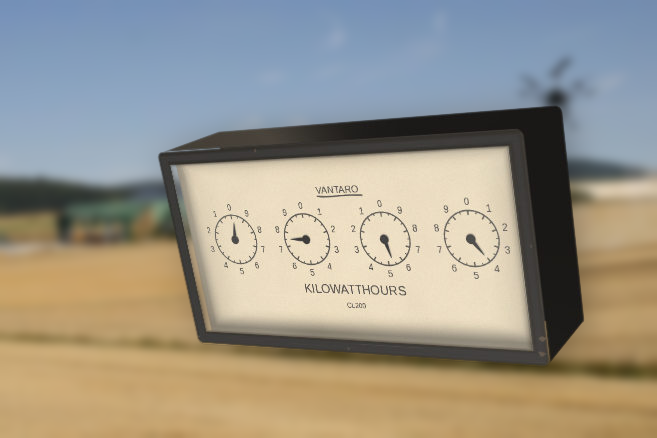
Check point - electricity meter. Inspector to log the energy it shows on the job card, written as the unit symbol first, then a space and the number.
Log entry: kWh 9754
